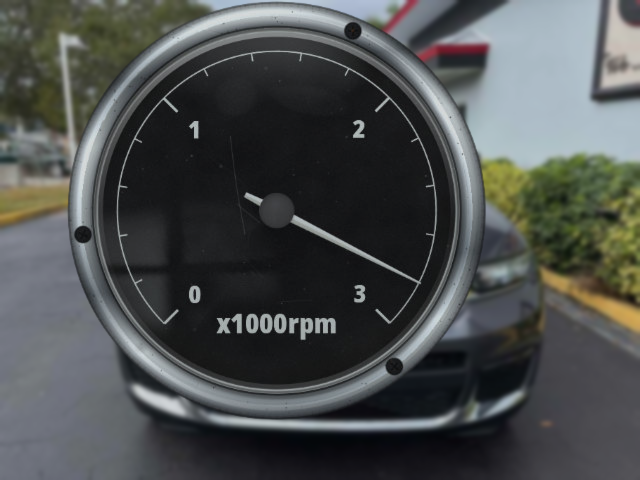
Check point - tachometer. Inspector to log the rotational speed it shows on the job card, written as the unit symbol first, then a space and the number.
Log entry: rpm 2800
